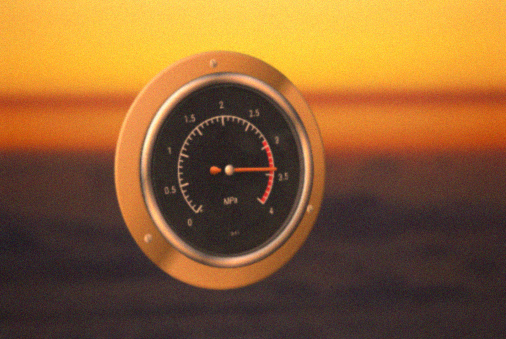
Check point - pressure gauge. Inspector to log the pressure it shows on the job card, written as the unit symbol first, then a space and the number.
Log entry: MPa 3.4
